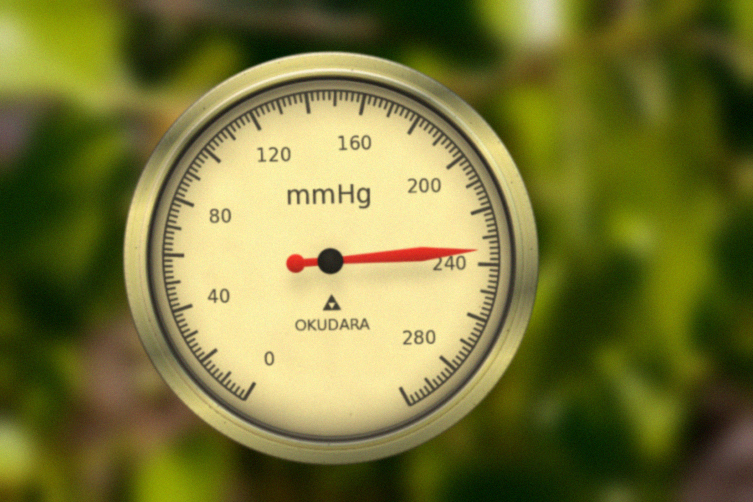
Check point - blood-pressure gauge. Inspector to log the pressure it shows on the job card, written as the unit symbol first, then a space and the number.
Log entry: mmHg 234
